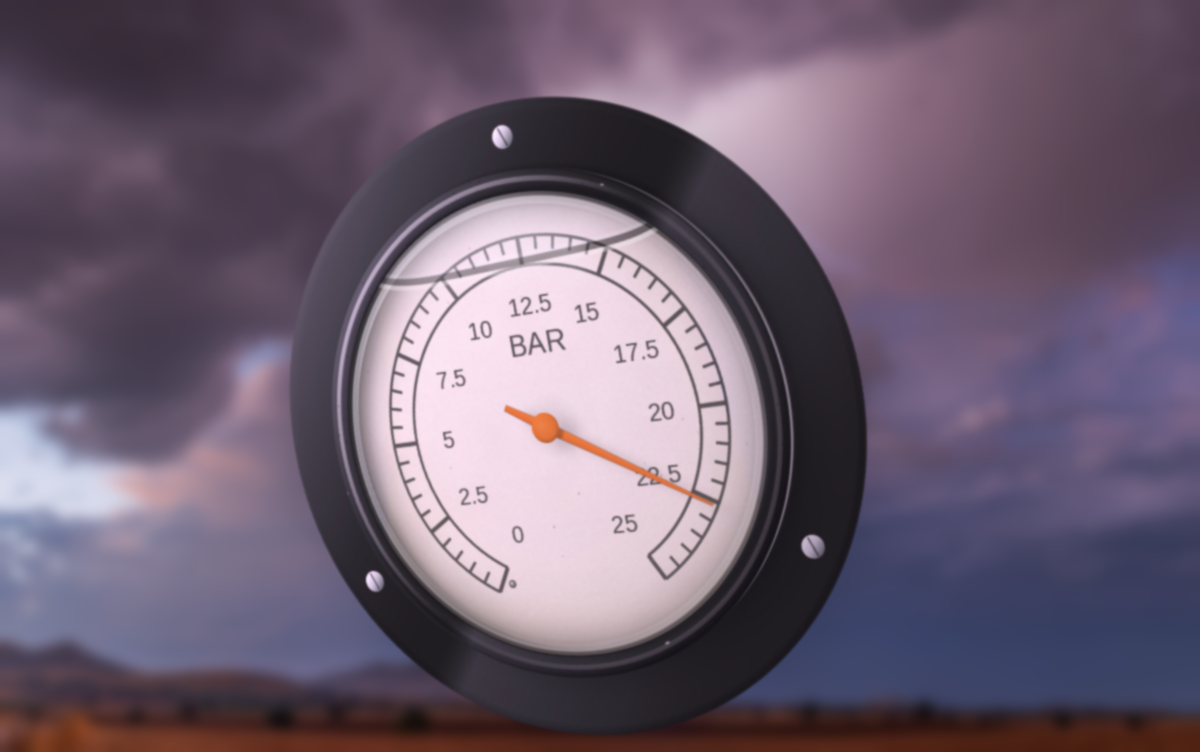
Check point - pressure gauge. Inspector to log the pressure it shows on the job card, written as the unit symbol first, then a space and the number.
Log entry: bar 22.5
